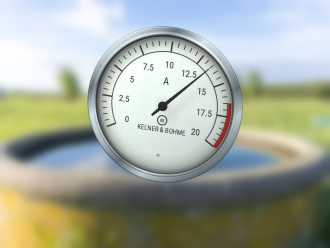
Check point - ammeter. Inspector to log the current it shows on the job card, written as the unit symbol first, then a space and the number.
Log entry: A 13.5
